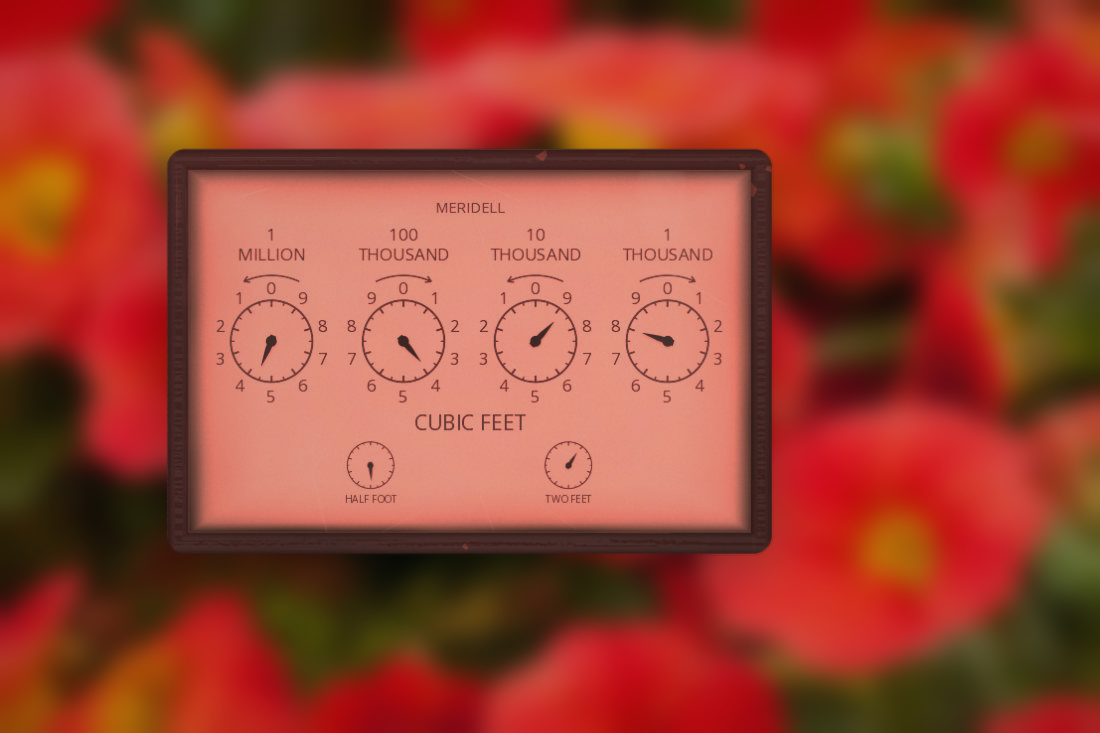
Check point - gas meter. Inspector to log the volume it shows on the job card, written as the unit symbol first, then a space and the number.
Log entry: ft³ 438800
